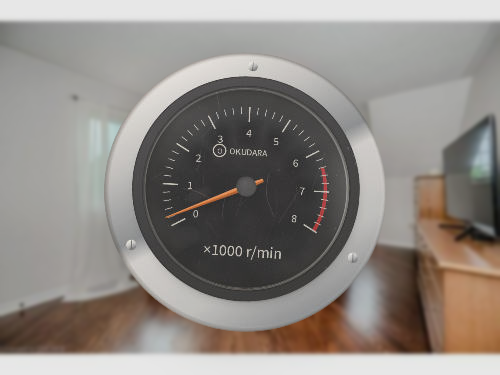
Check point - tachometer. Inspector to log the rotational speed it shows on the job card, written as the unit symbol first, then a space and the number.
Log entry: rpm 200
